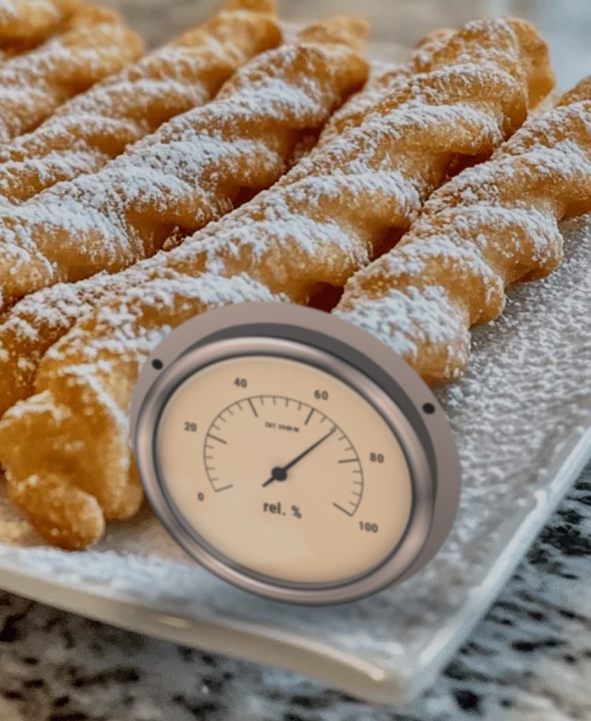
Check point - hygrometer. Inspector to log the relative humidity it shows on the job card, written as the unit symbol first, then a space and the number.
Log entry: % 68
